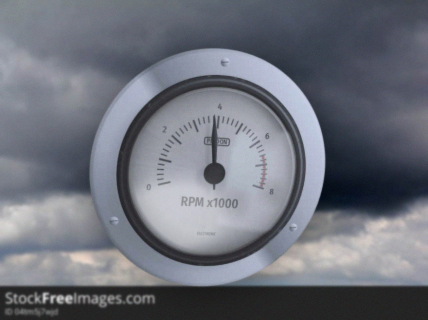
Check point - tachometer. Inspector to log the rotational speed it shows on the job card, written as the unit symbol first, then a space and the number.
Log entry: rpm 3800
